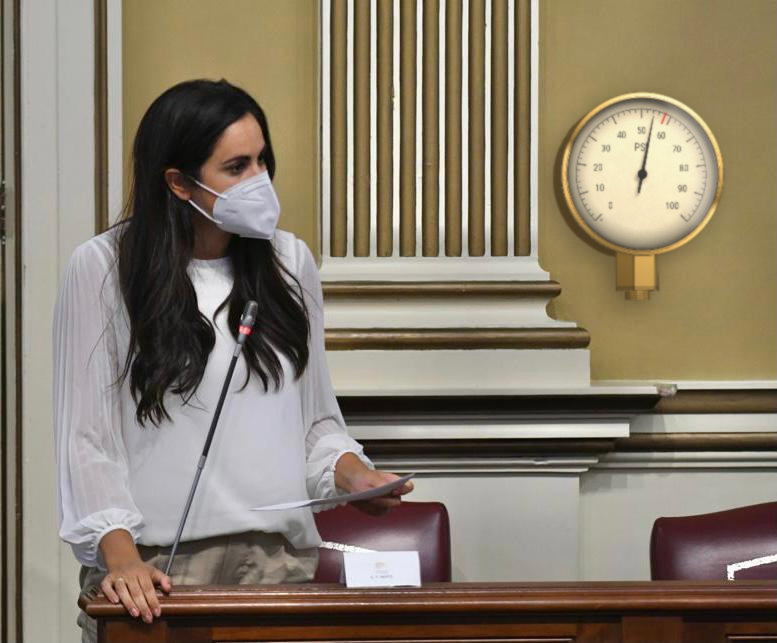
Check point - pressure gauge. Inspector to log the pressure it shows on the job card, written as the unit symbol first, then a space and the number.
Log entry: psi 54
